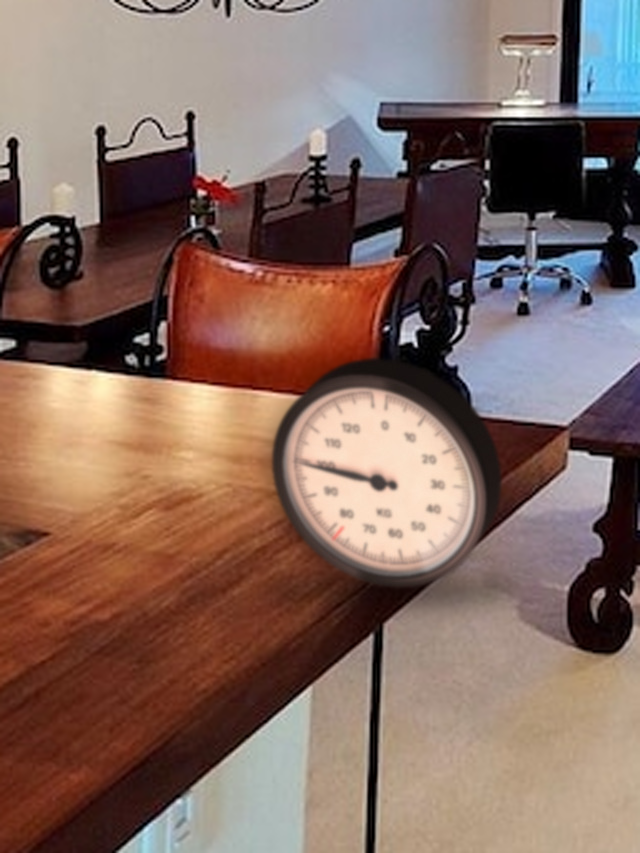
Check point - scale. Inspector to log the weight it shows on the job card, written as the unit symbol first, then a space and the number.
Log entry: kg 100
